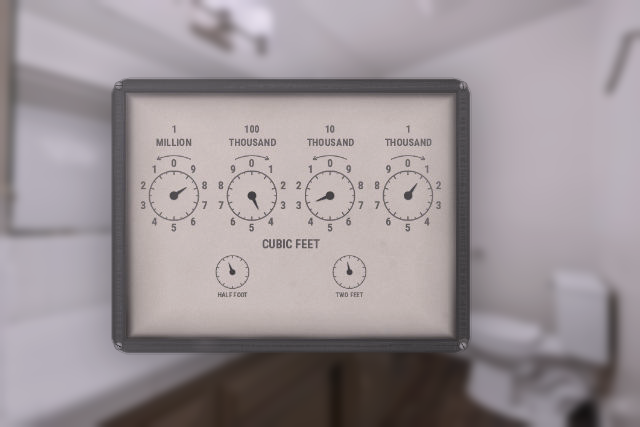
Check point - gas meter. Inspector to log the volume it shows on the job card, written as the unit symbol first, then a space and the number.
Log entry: ft³ 843100
